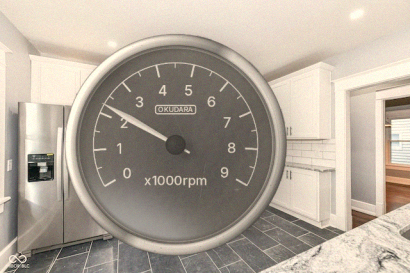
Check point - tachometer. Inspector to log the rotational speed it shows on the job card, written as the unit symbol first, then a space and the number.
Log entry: rpm 2250
